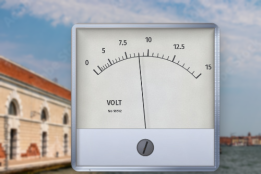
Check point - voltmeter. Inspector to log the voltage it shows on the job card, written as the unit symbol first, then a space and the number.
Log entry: V 9
